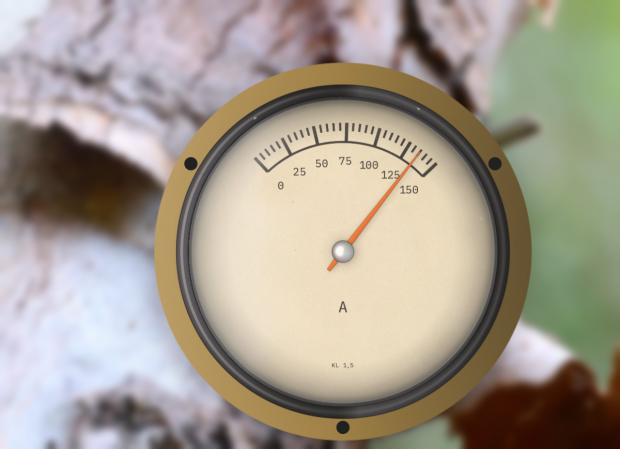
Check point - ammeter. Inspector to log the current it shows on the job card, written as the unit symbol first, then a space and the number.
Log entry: A 135
